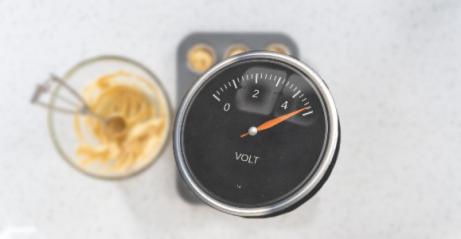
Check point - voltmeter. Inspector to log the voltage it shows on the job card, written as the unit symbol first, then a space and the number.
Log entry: V 4.8
